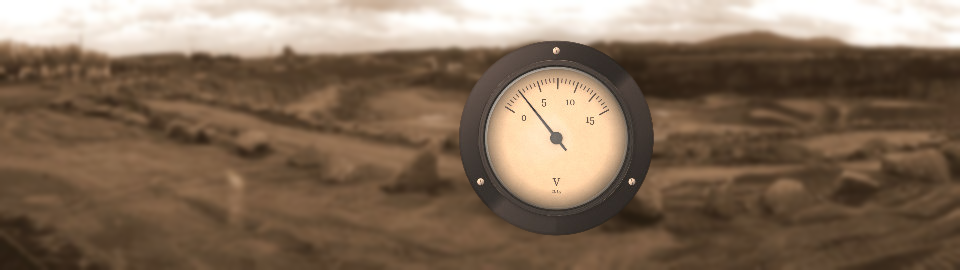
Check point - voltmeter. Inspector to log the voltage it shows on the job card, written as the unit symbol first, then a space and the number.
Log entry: V 2.5
